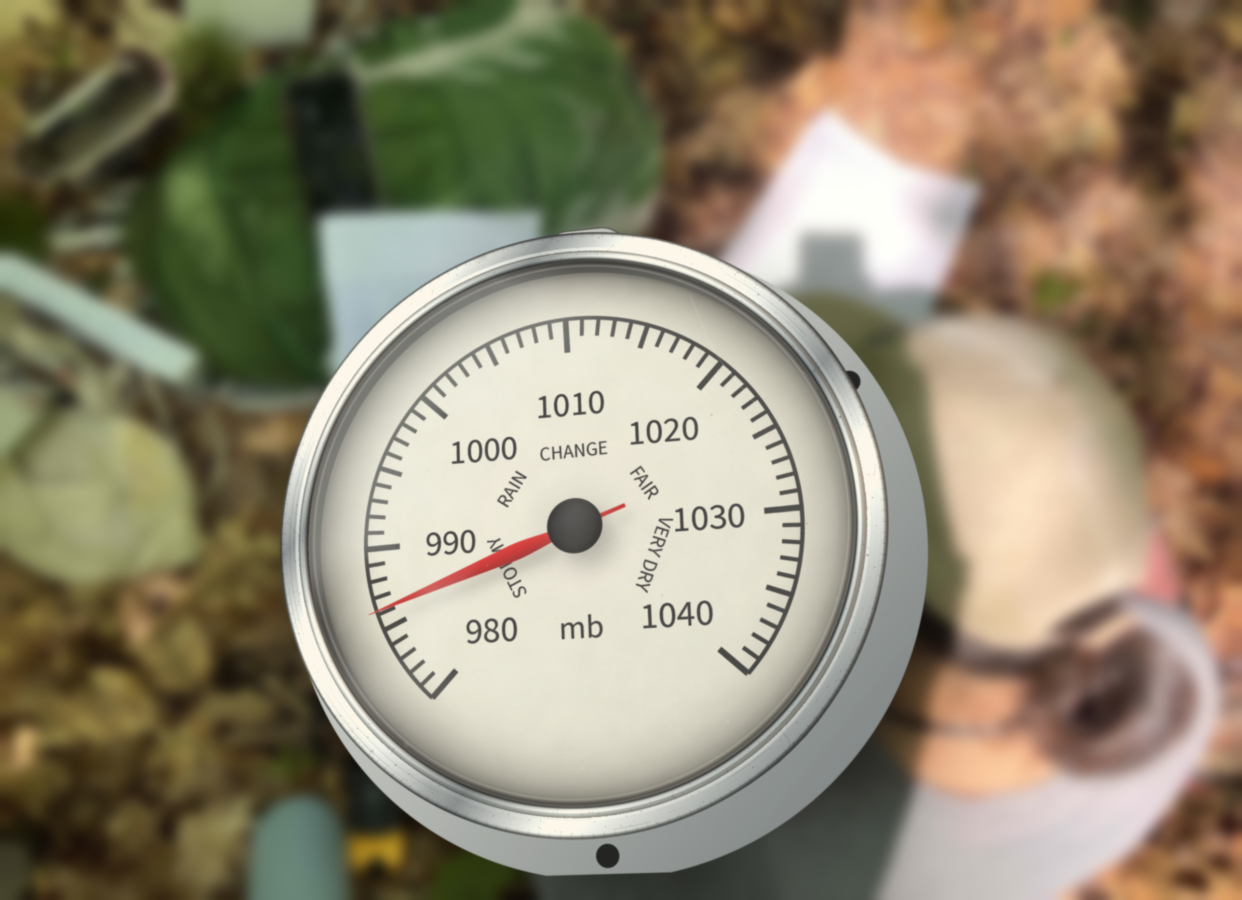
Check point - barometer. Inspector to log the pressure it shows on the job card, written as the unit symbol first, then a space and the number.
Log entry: mbar 986
